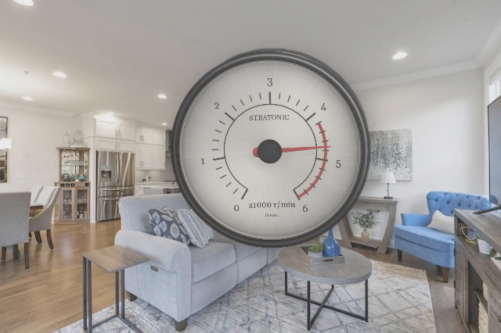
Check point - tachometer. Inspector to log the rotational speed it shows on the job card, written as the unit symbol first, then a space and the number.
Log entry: rpm 4700
